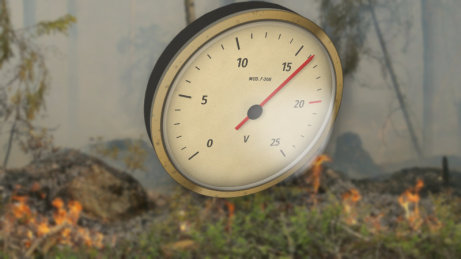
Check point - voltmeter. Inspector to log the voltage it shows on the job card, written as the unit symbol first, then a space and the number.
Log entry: V 16
